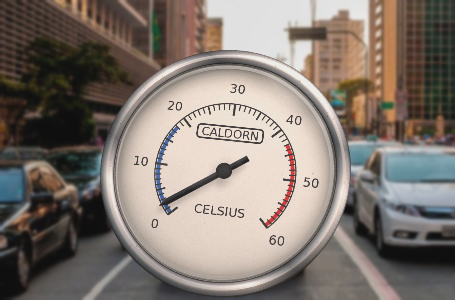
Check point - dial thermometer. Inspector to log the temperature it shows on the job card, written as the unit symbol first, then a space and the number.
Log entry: °C 2
